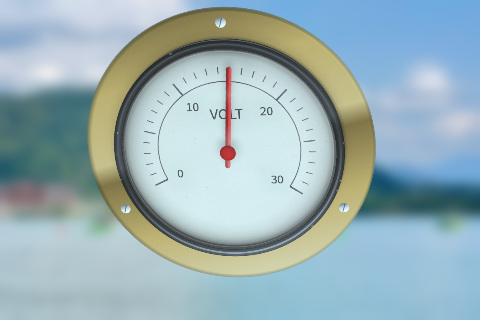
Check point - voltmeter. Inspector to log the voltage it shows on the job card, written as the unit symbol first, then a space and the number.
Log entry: V 15
